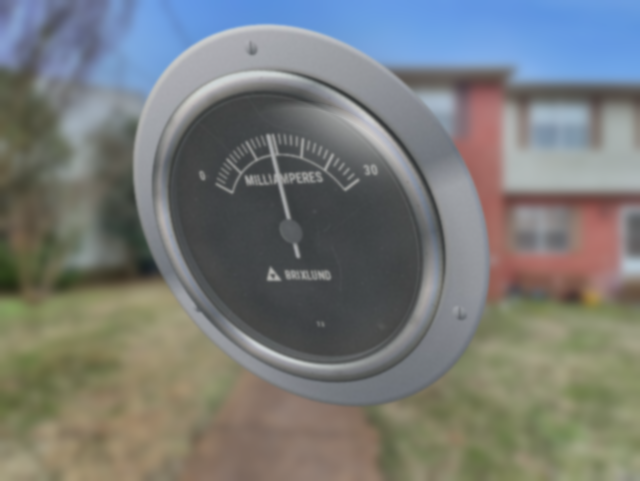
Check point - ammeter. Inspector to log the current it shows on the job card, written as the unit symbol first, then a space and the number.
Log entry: mA 15
